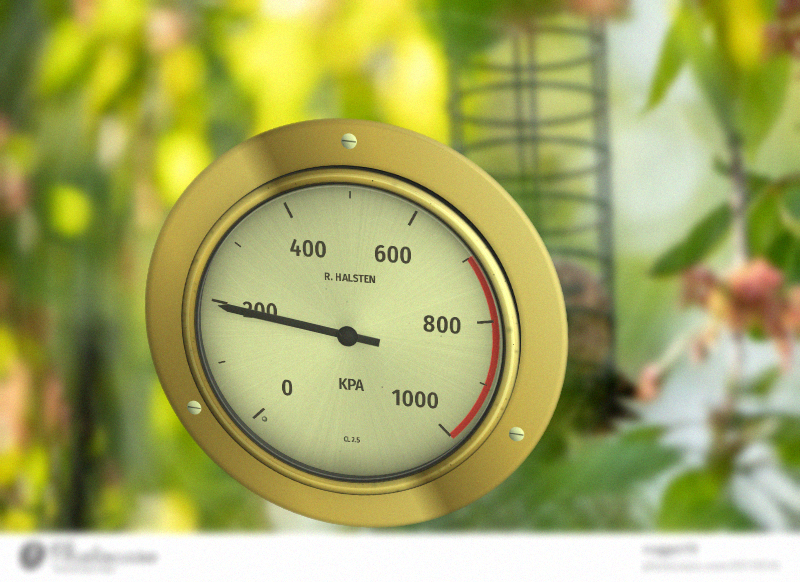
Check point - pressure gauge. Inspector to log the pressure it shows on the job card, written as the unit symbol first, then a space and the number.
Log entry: kPa 200
